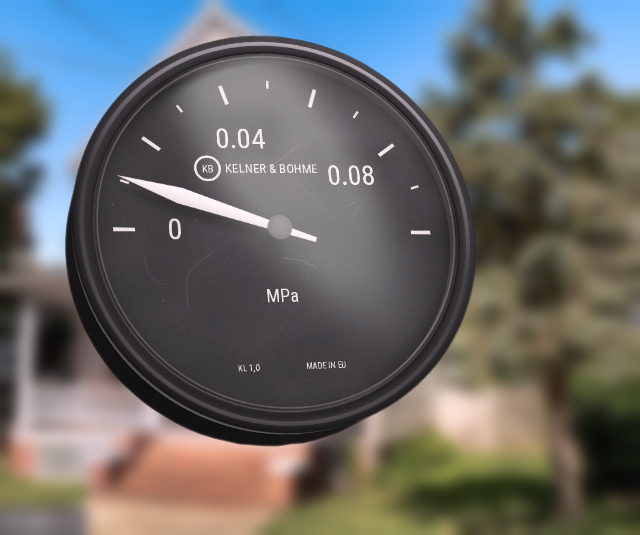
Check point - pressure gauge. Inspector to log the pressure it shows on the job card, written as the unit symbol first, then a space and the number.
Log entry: MPa 0.01
